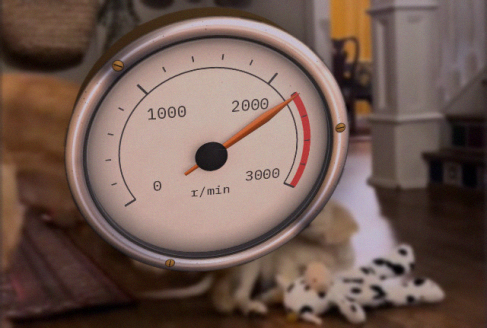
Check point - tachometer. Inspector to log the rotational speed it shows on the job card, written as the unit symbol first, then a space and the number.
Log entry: rpm 2200
